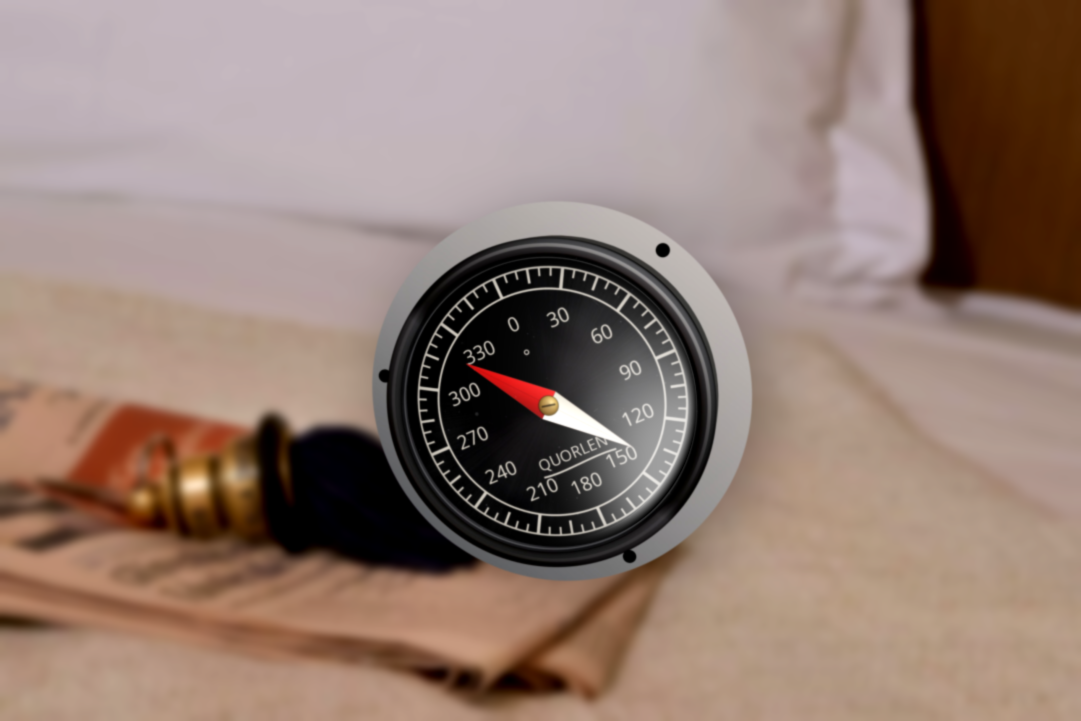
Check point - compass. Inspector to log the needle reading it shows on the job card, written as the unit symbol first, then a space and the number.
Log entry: ° 320
